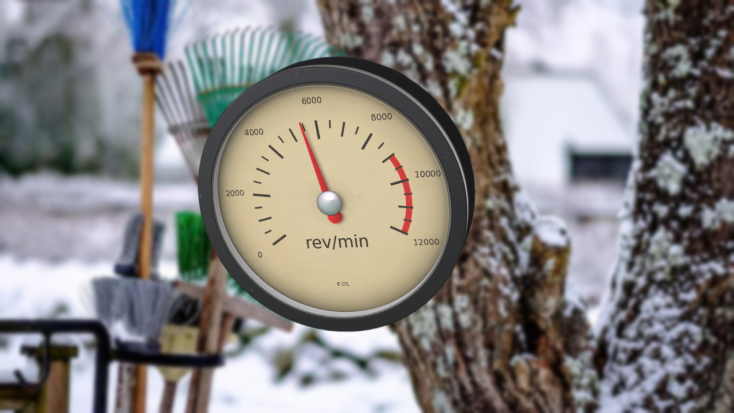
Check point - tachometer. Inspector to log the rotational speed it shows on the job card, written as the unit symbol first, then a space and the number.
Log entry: rpm 5500
